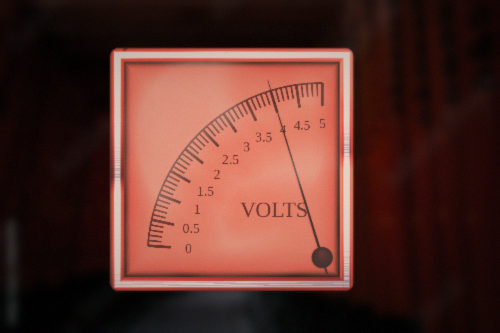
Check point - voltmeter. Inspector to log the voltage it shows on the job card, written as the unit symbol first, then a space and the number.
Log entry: V 4
